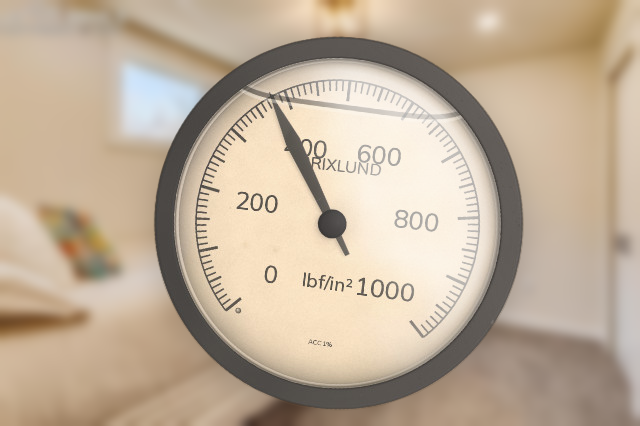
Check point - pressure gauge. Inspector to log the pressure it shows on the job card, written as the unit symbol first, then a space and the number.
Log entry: psi 380
